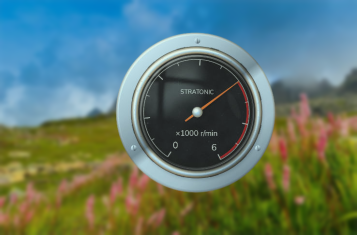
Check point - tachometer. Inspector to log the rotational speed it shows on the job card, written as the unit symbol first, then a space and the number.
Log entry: rpm 4000
